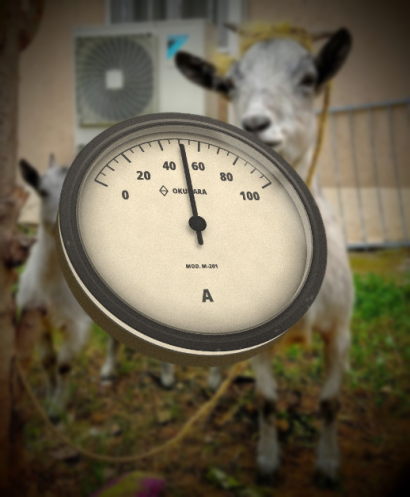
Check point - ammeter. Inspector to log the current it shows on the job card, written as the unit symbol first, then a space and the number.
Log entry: A 50
